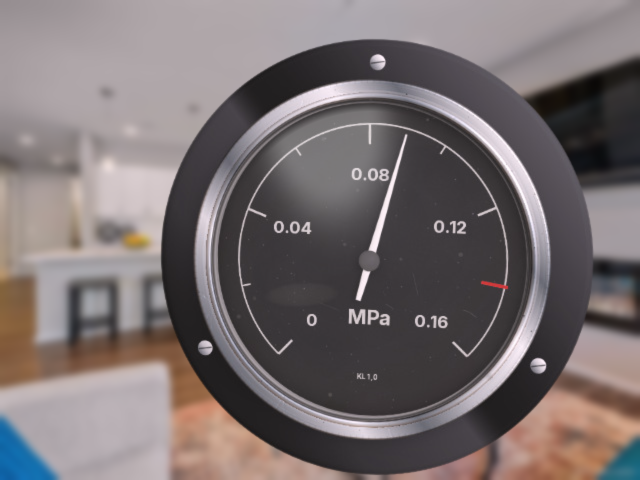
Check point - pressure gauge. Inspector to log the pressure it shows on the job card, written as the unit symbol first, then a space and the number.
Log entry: MPa 0.09
